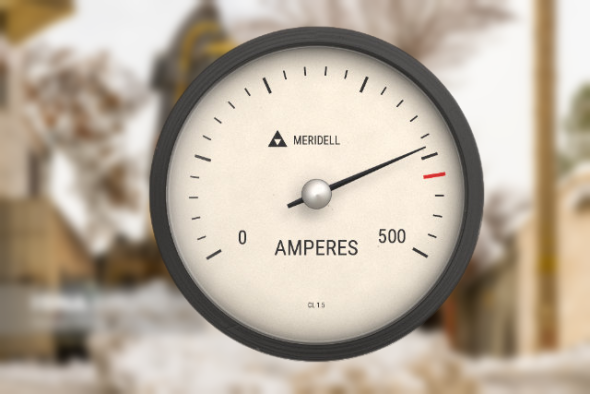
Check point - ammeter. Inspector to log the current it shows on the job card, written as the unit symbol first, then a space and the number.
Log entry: A 390
